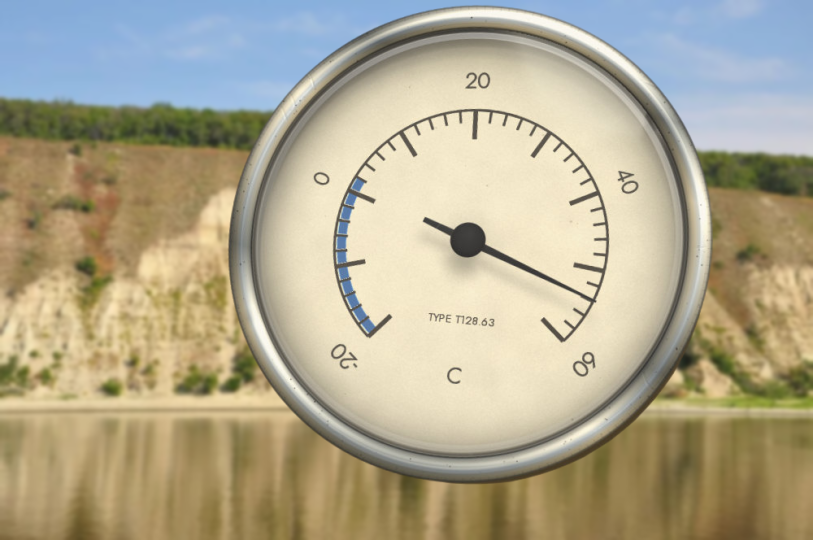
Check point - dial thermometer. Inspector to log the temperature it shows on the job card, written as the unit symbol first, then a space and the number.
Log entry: °C 54
